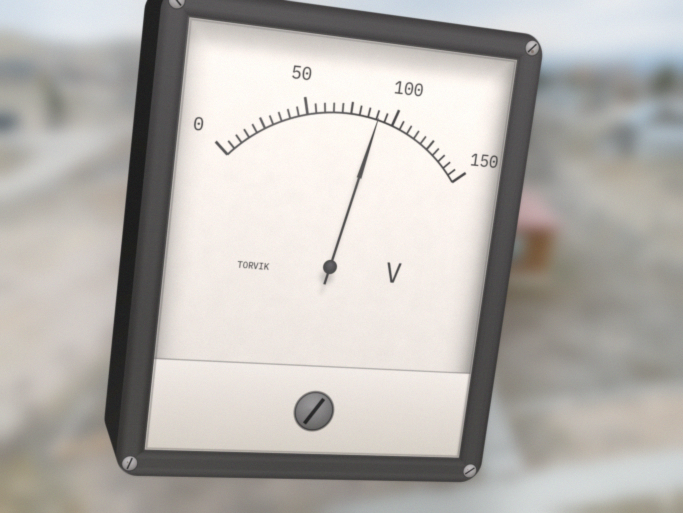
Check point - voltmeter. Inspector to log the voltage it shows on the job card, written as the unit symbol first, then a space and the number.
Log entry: V 90
